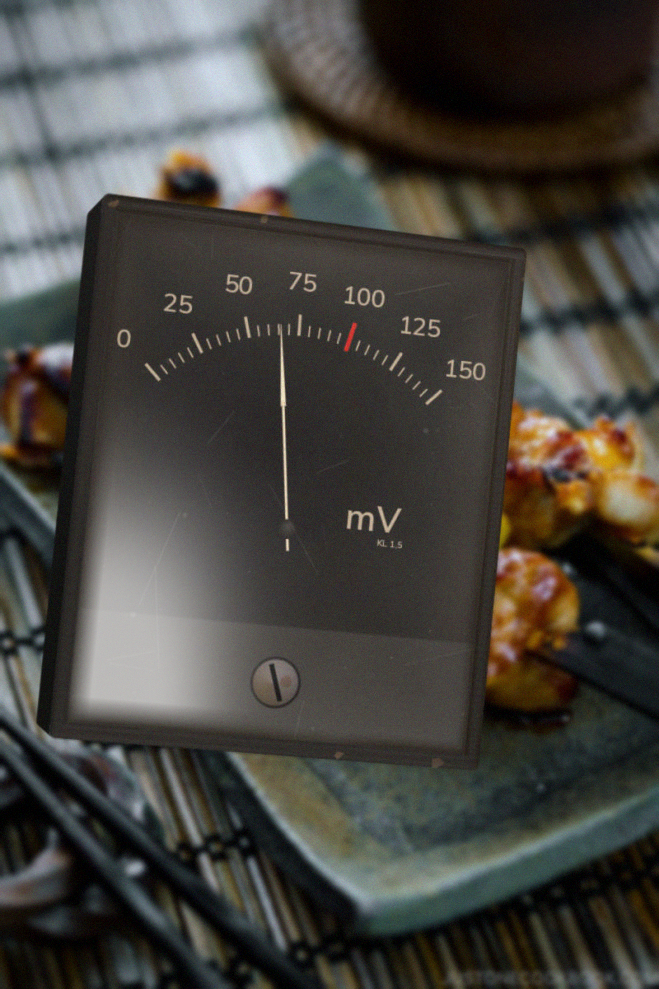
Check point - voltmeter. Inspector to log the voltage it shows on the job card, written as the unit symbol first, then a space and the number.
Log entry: mV 65
